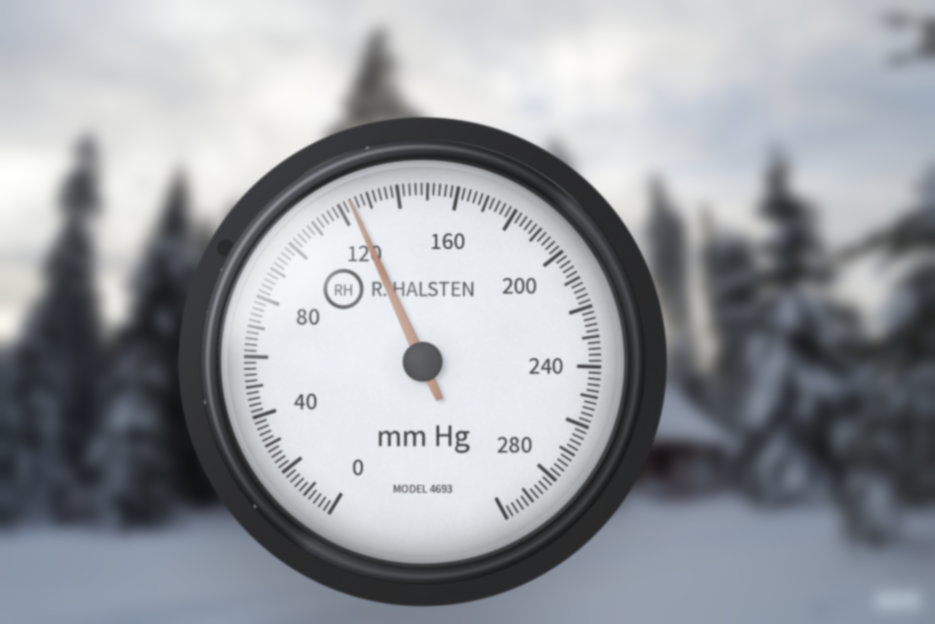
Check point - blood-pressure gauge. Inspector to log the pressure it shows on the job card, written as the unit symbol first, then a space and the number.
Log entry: mmHg 124
